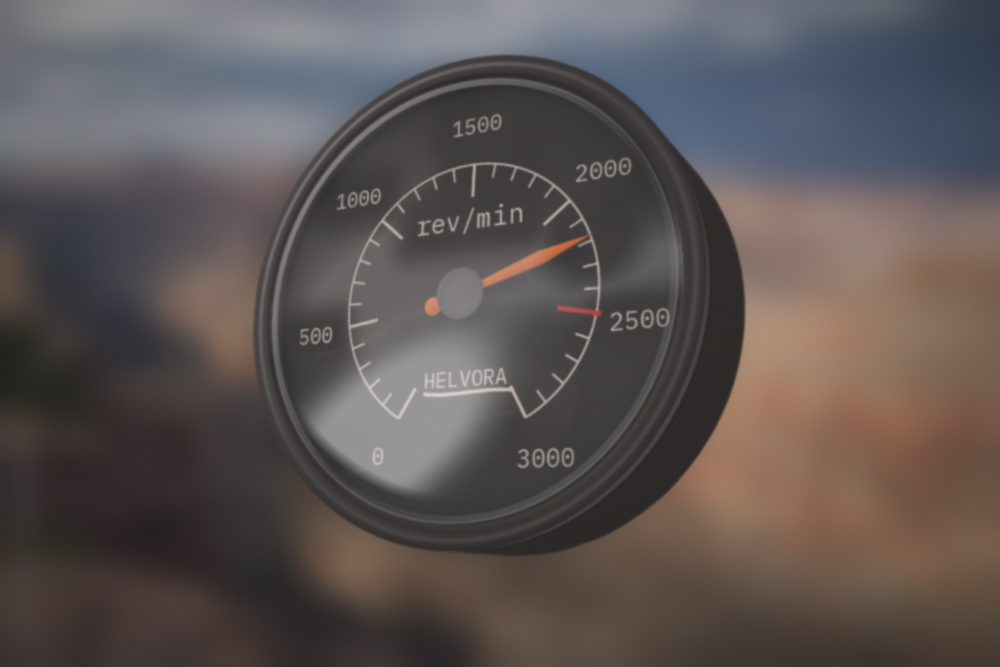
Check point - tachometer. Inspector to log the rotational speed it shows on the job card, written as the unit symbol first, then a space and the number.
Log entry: rpm 2200
